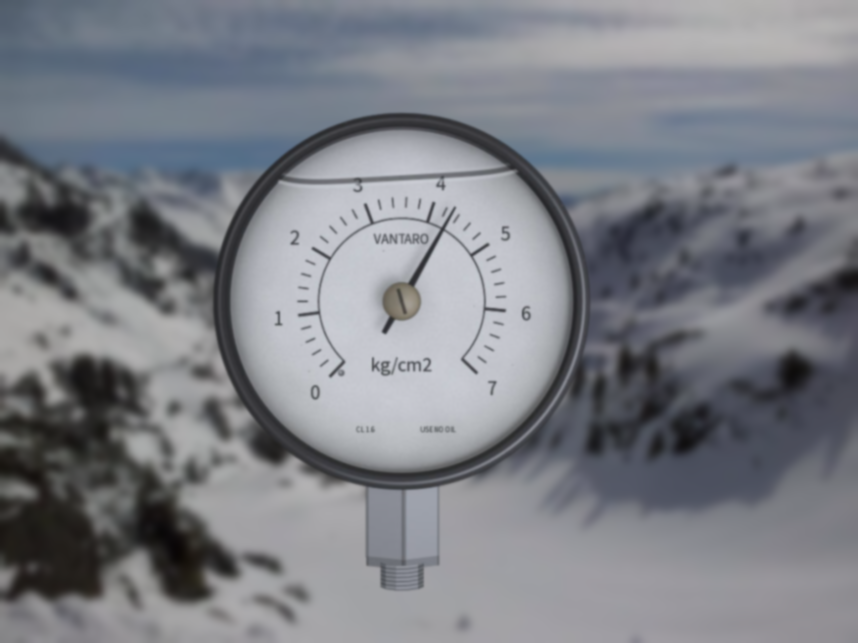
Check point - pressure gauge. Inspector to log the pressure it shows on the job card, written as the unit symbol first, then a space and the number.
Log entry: kg/cm² 4.3
